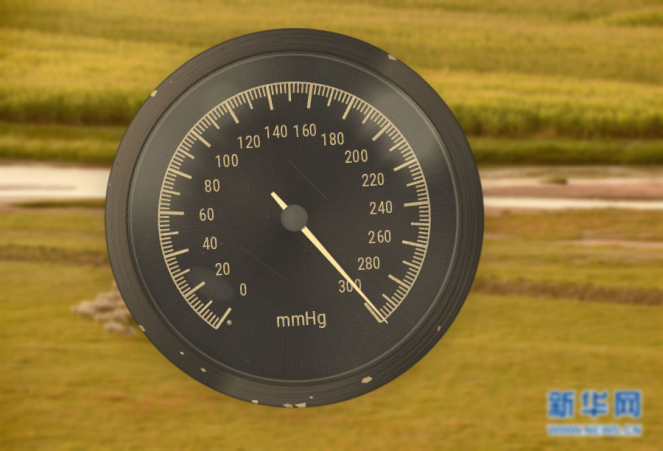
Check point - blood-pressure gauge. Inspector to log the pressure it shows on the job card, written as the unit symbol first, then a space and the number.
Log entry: mmHg 298
